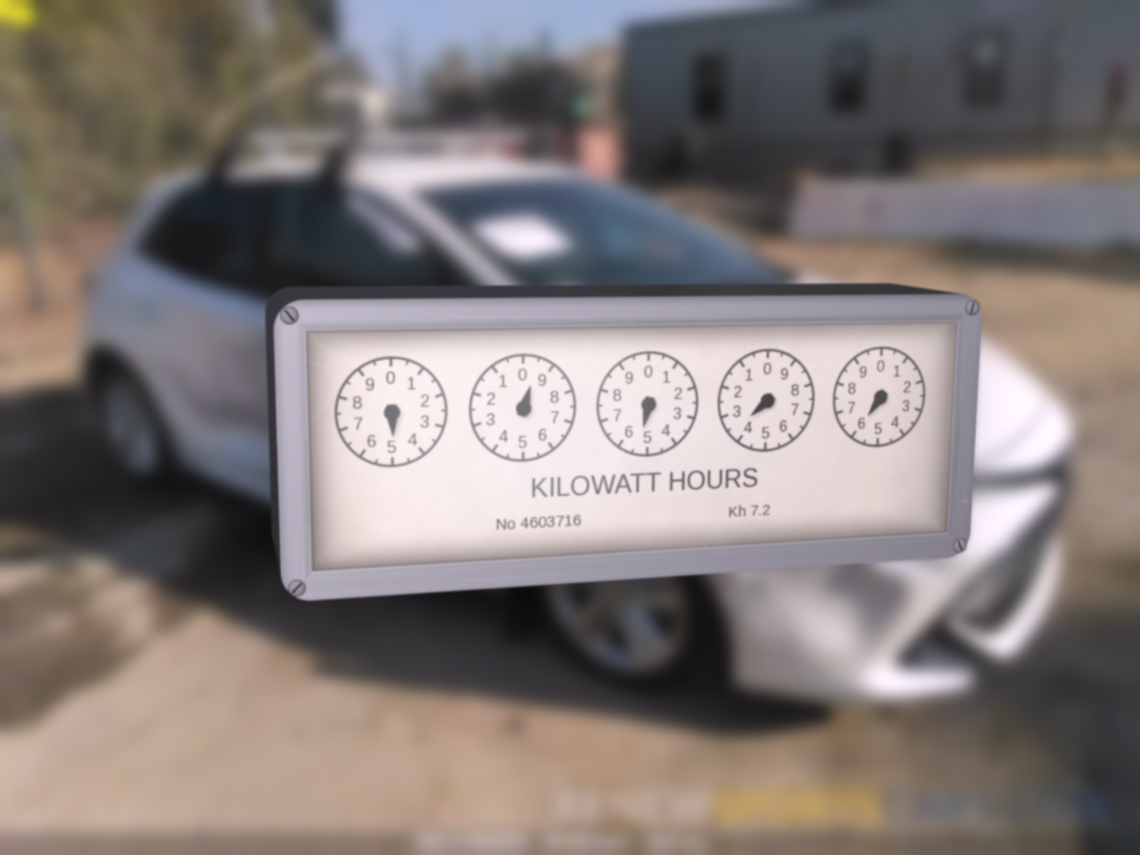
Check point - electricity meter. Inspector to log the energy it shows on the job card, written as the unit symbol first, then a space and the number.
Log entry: kWh 49536
